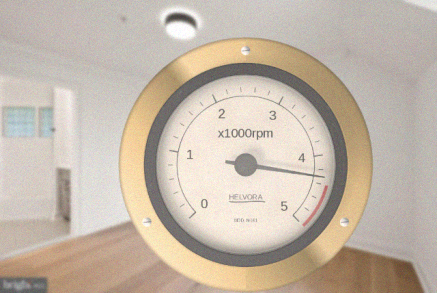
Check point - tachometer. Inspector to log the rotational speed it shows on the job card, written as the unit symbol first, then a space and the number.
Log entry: rpm 4300
